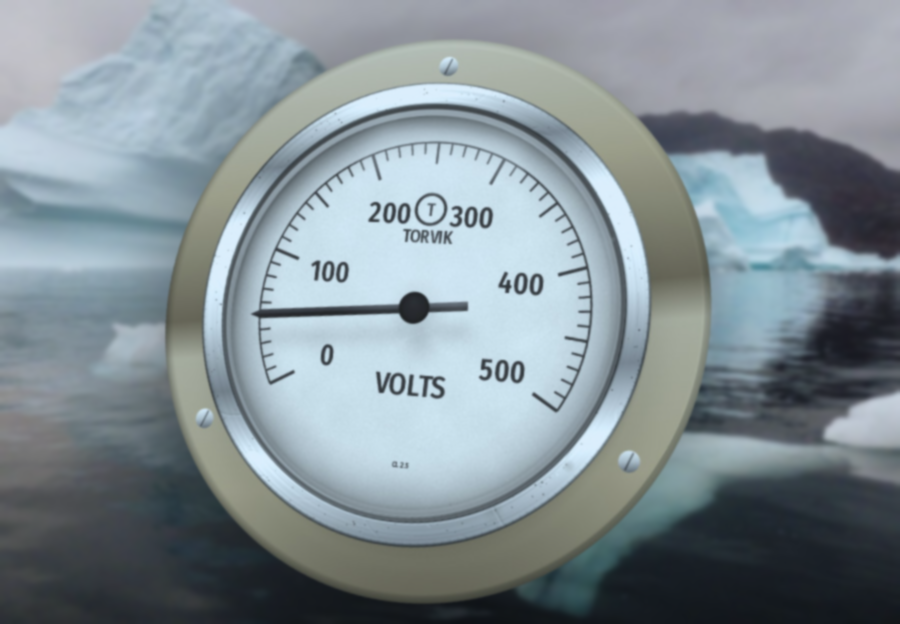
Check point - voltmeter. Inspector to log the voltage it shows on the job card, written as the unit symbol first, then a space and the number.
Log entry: V 50
